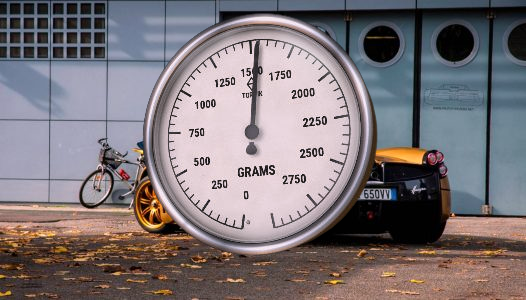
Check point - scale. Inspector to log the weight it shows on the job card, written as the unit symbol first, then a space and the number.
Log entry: g 1550
